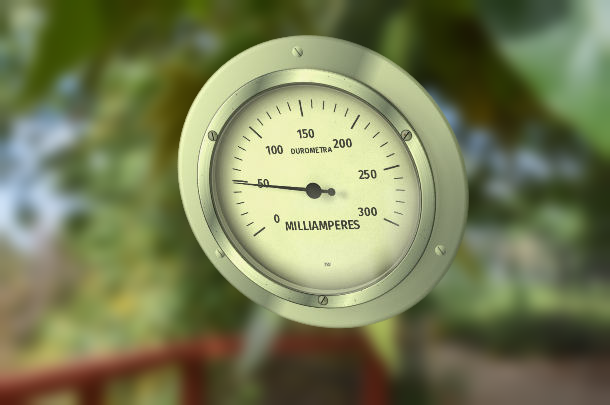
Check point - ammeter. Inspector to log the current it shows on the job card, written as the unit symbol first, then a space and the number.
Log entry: mA 50
